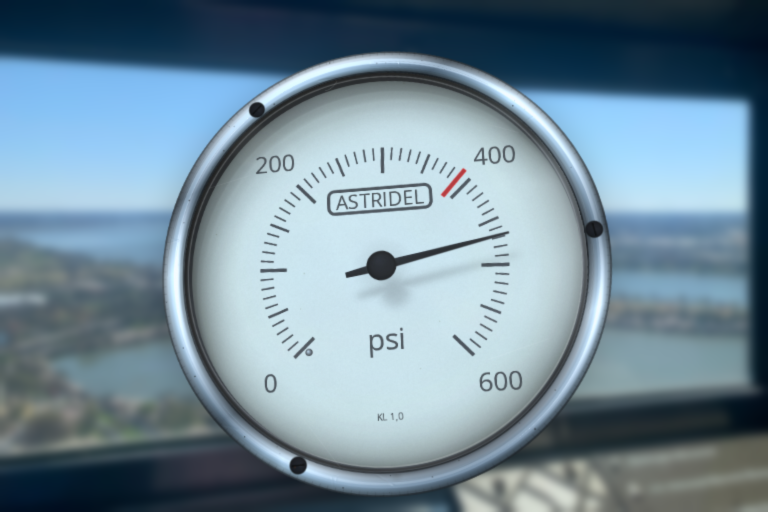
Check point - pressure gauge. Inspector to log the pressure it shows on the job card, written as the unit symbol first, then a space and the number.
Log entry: psi 470
